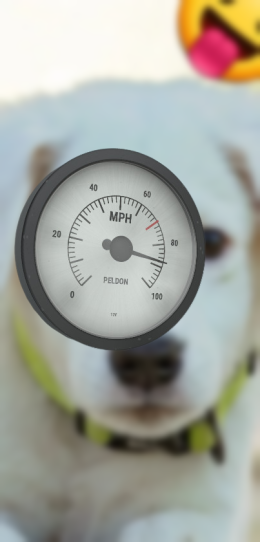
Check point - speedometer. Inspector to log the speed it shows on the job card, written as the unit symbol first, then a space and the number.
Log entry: mph 88
